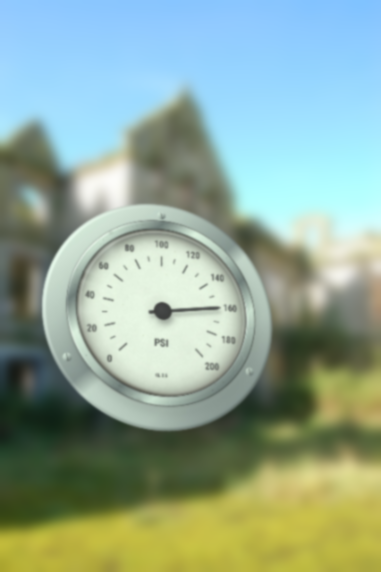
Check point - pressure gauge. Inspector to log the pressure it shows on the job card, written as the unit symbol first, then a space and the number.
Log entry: psi 160
